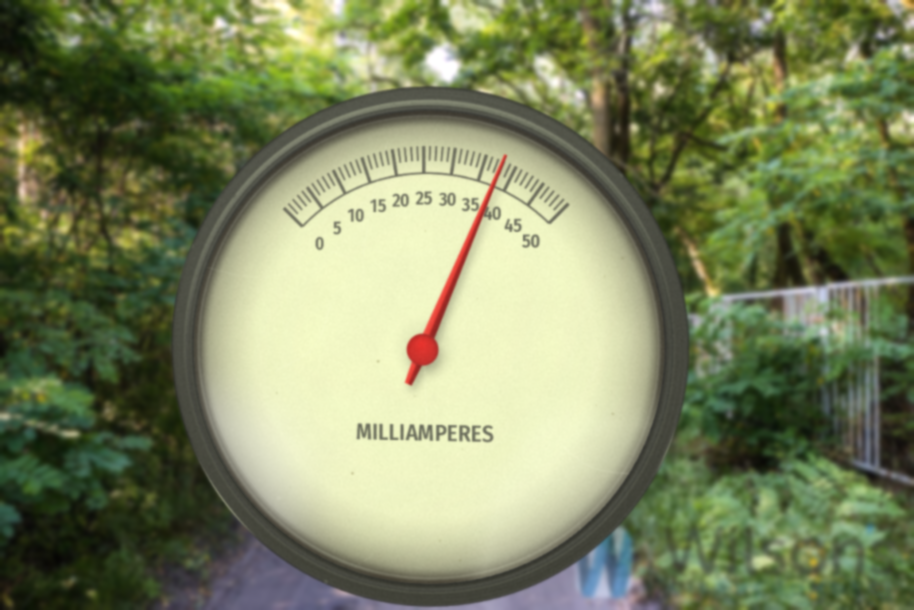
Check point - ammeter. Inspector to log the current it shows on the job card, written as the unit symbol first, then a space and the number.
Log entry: mA 38
